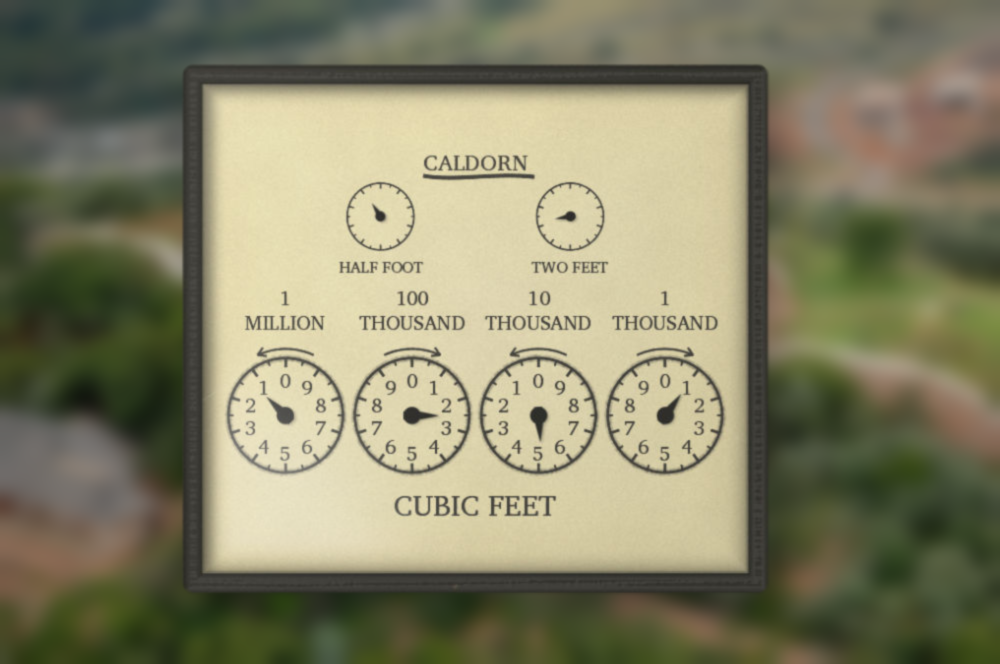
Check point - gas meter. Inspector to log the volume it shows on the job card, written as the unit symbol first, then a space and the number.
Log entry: ft³ 125100
